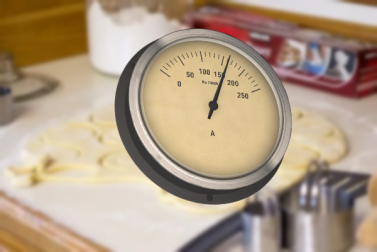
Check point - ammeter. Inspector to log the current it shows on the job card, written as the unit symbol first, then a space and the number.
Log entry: A 160
